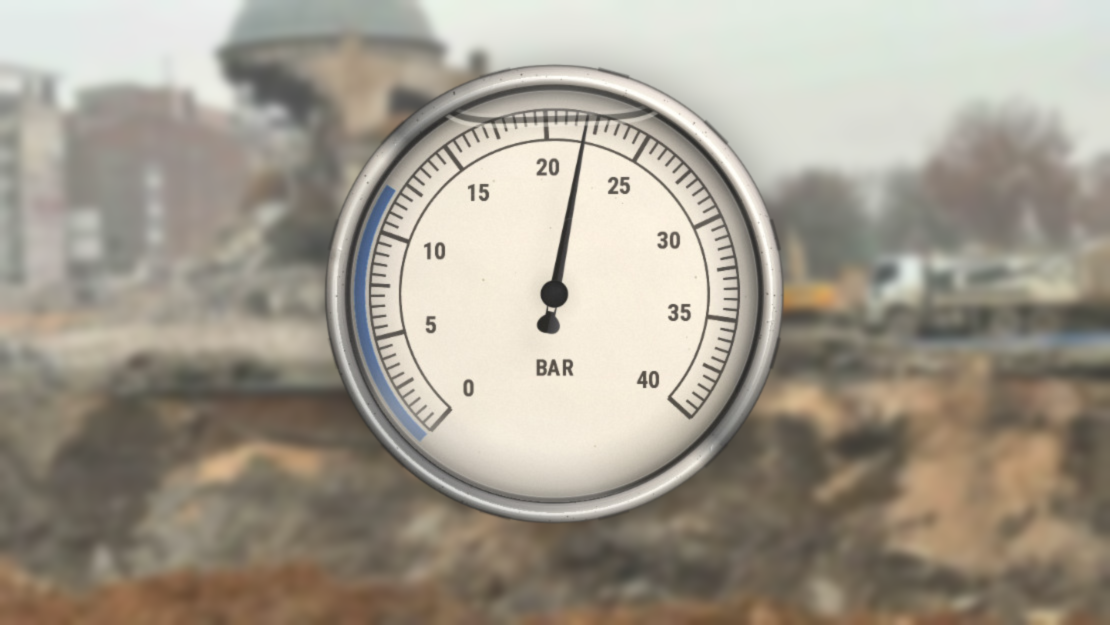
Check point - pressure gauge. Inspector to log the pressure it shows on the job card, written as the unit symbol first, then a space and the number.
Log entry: bar 22
